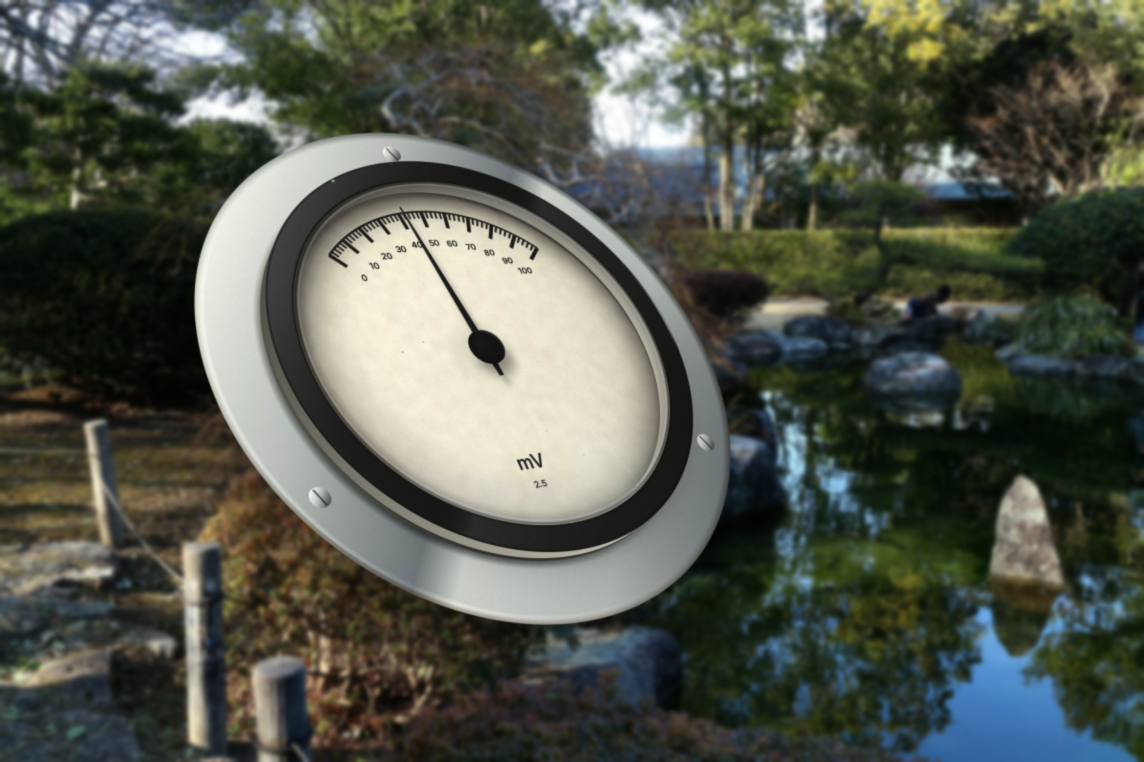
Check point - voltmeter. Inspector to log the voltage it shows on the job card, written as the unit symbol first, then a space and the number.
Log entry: mV 40
